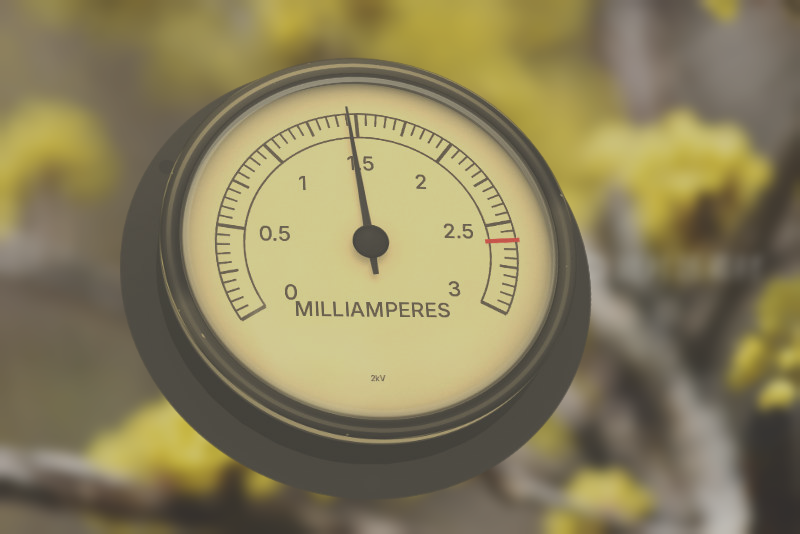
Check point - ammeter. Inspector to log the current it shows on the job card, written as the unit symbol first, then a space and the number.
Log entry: mA 1.45
